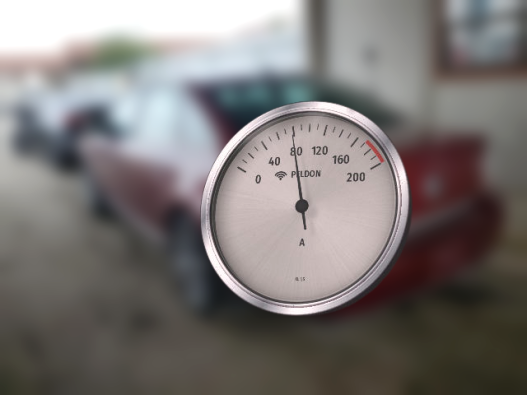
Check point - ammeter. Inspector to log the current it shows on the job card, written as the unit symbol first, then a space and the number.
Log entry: A 80
